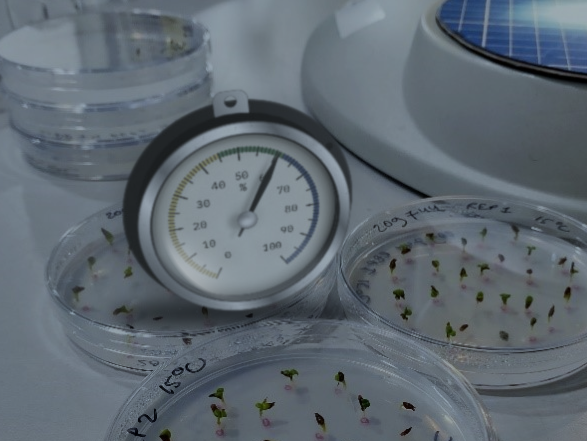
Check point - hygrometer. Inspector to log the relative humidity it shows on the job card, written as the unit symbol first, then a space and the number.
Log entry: % 60
